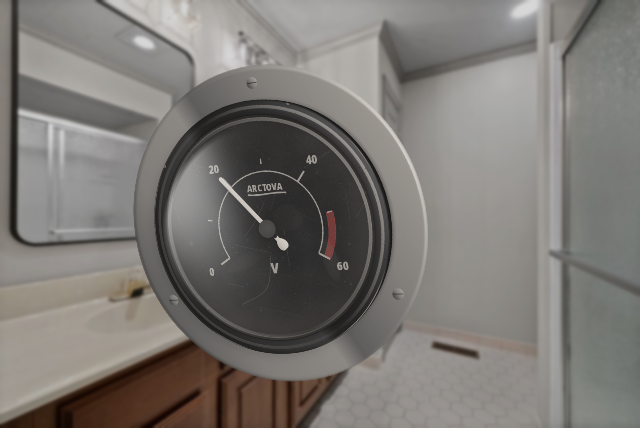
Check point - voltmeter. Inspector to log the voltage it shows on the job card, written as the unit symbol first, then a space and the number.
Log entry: V 20
